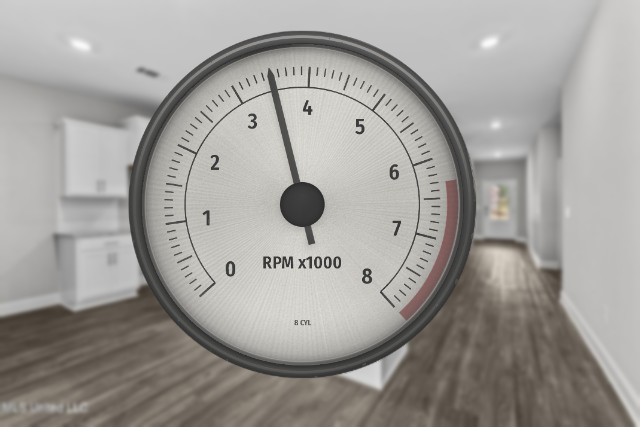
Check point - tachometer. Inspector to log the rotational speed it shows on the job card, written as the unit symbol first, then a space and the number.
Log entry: rpm 3500
